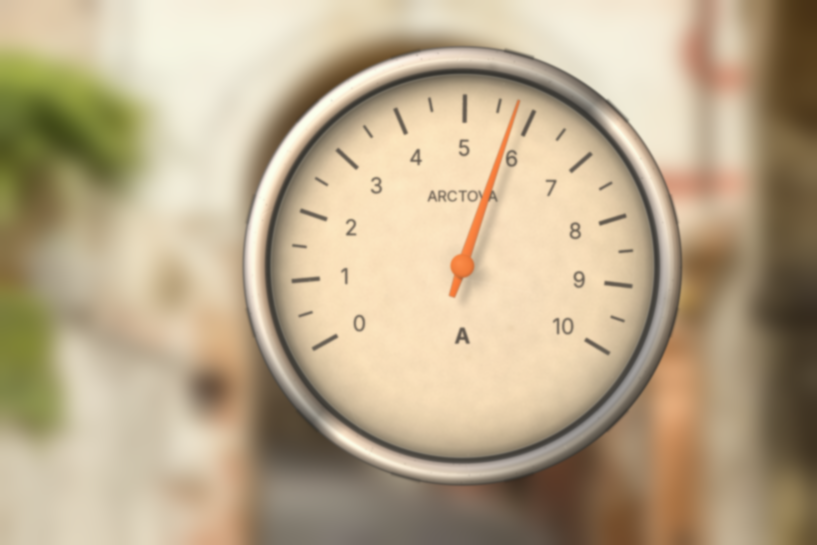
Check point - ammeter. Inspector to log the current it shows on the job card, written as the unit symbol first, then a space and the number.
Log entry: A 5.75
